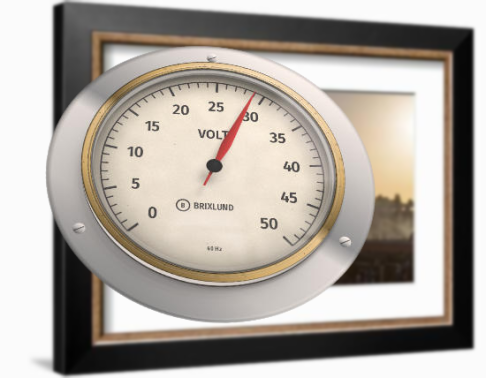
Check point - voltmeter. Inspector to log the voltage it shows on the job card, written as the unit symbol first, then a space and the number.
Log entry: V 29
